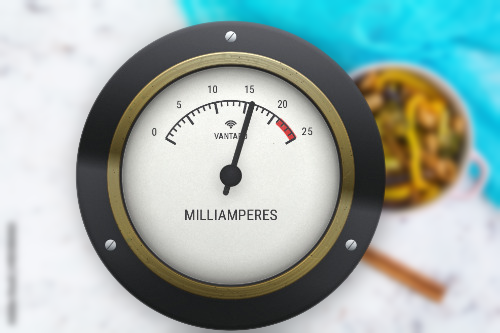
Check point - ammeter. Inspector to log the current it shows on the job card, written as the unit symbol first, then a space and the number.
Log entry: mA 16
